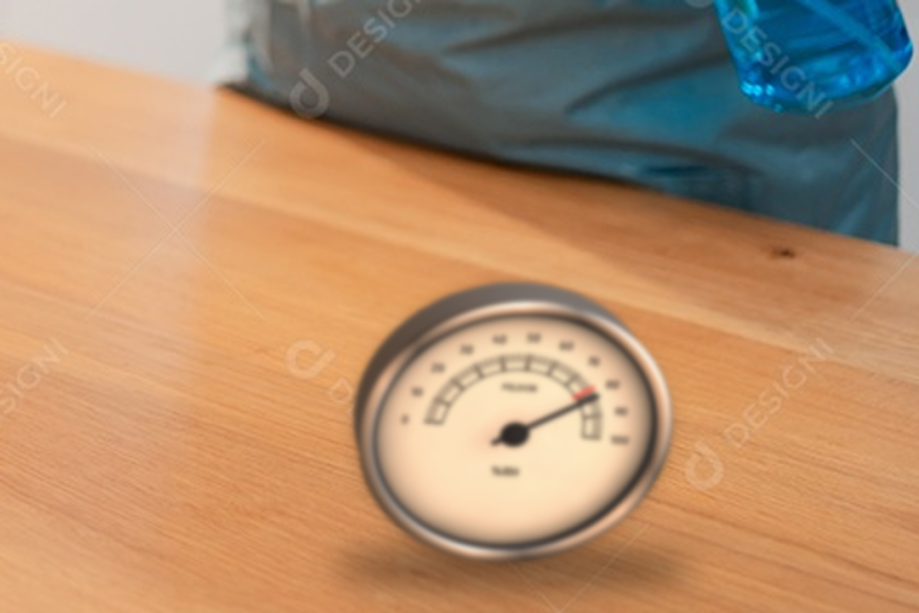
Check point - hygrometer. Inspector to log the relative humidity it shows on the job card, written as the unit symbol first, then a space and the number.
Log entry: % 80
